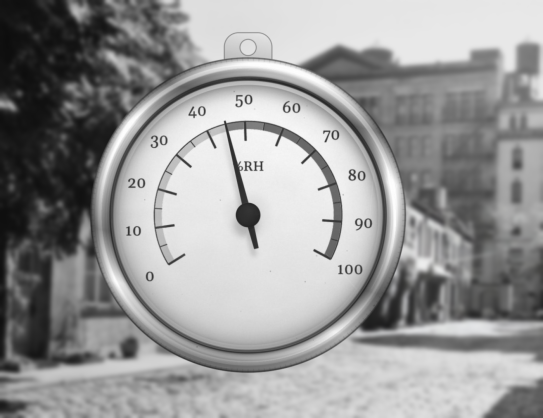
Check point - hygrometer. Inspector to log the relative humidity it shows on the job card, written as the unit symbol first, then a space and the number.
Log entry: % 45
